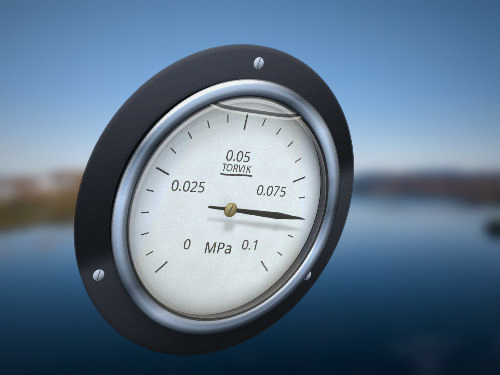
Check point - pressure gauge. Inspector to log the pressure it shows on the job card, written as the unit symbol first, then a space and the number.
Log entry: MPa 0.085
